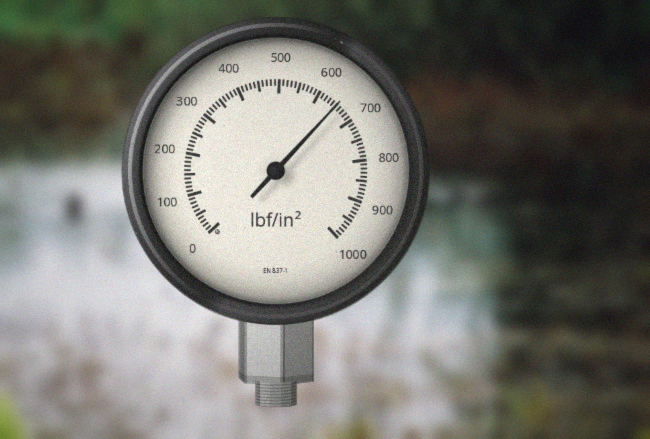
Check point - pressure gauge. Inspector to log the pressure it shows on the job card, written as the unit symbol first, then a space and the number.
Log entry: psi 650
